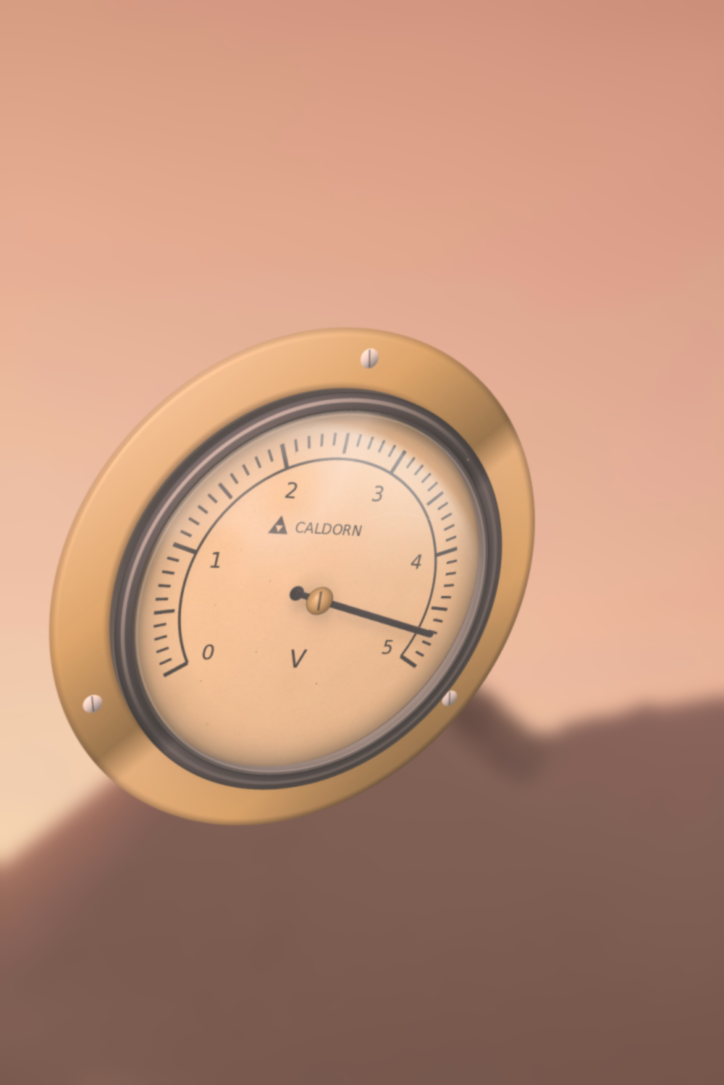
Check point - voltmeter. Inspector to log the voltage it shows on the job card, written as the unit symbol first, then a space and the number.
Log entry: V 4.7
